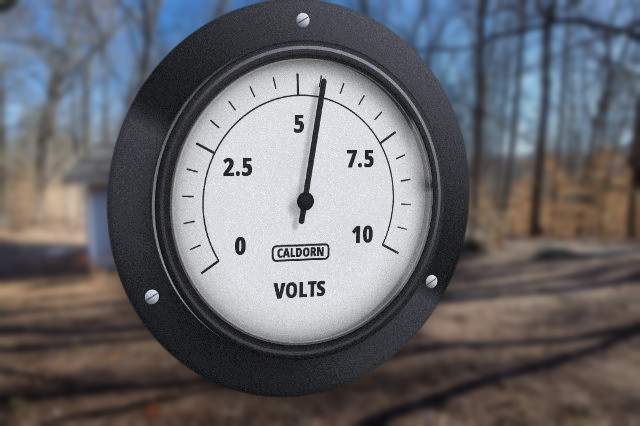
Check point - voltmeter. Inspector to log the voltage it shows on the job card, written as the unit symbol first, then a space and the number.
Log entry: V 5.5
